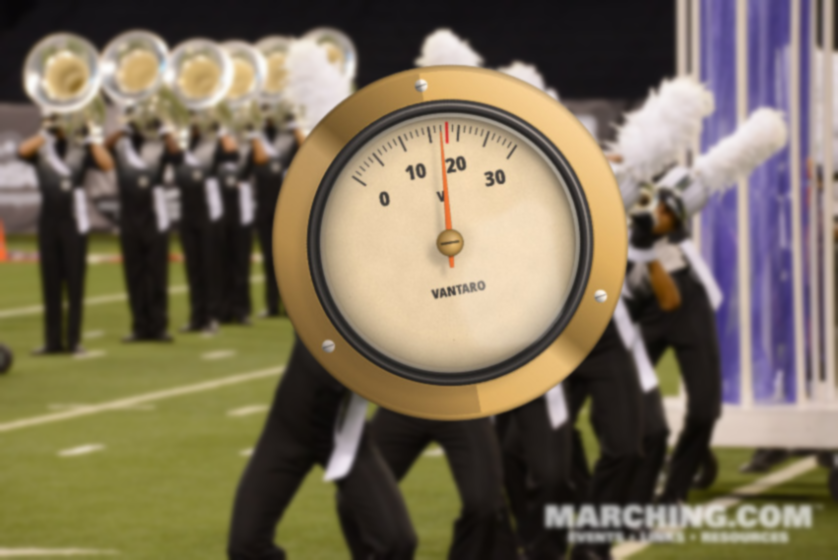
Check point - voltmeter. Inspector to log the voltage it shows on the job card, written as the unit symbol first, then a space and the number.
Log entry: V 17
